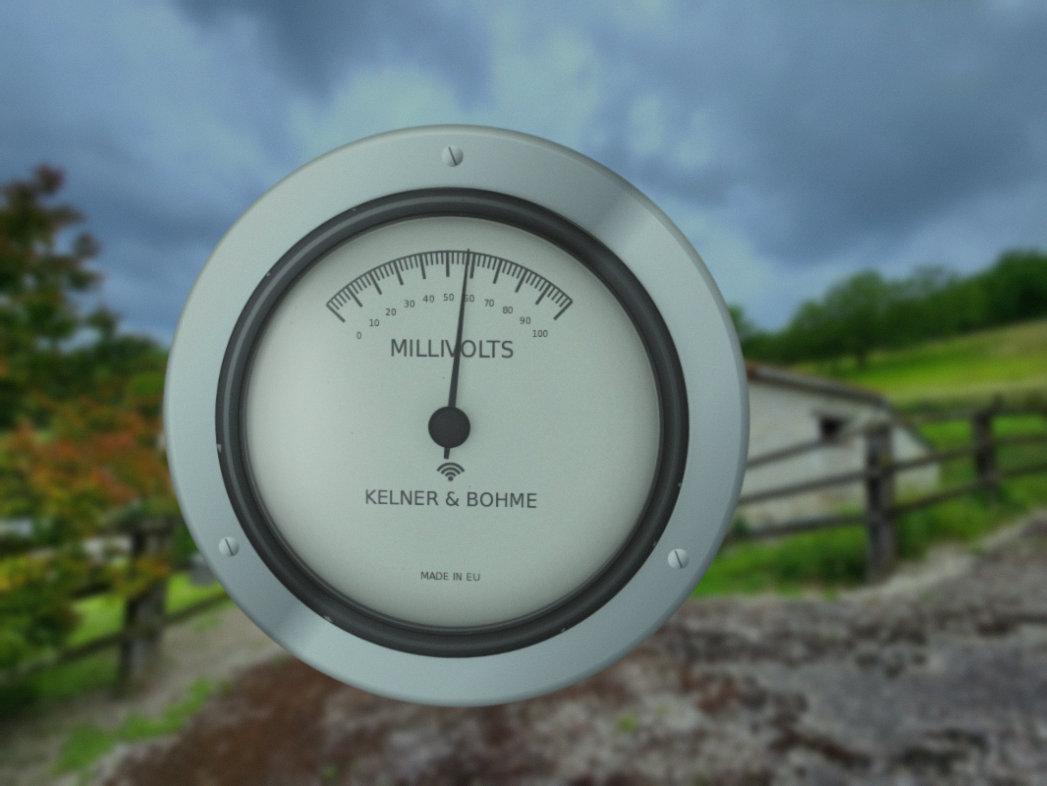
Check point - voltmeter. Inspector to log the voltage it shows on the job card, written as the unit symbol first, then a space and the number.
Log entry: mV 58
